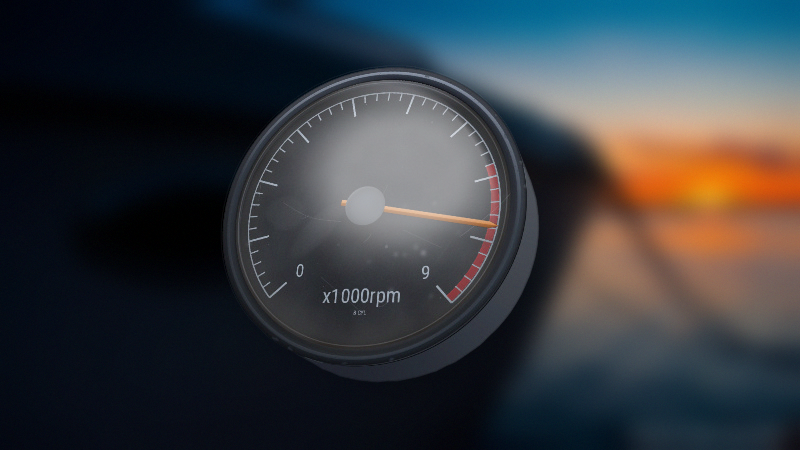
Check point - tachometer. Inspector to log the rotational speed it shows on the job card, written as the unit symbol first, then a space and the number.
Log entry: rpm 7800
